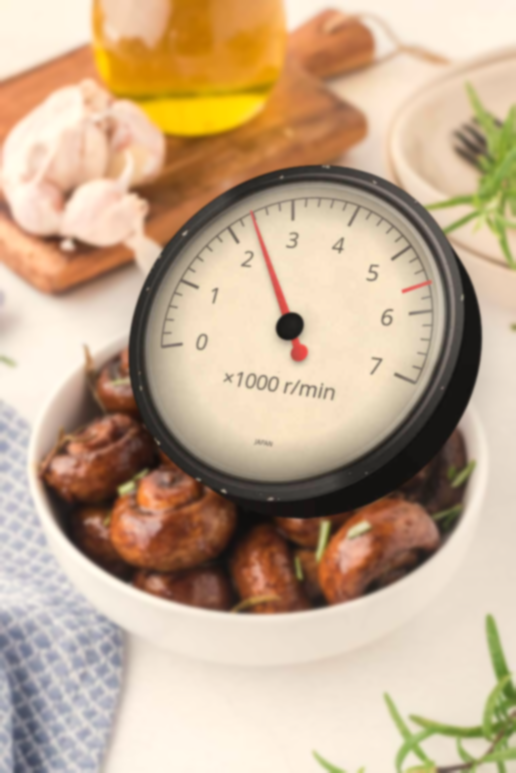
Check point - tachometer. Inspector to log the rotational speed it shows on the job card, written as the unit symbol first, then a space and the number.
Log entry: rpm 2400
